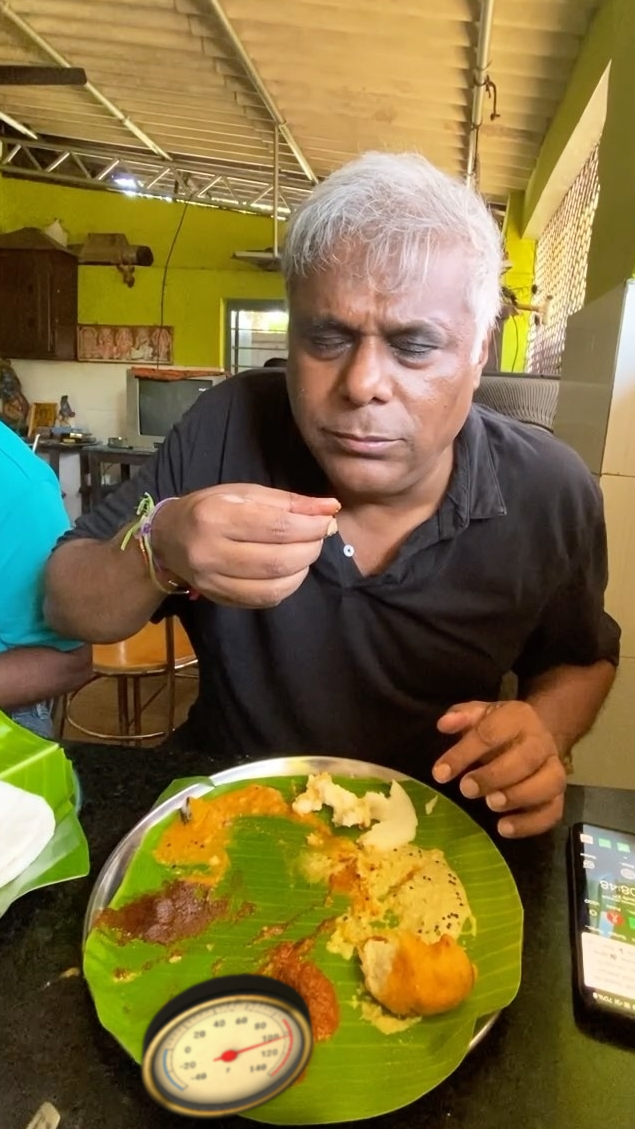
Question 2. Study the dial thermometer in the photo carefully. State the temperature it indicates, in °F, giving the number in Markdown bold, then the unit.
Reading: **100** °F
